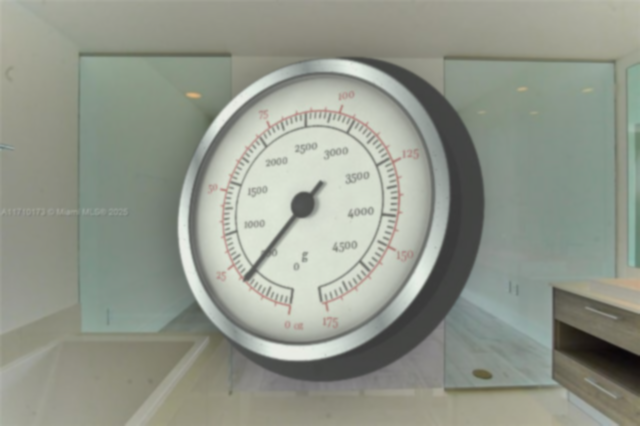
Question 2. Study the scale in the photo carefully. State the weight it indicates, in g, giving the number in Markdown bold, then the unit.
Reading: **500** g
